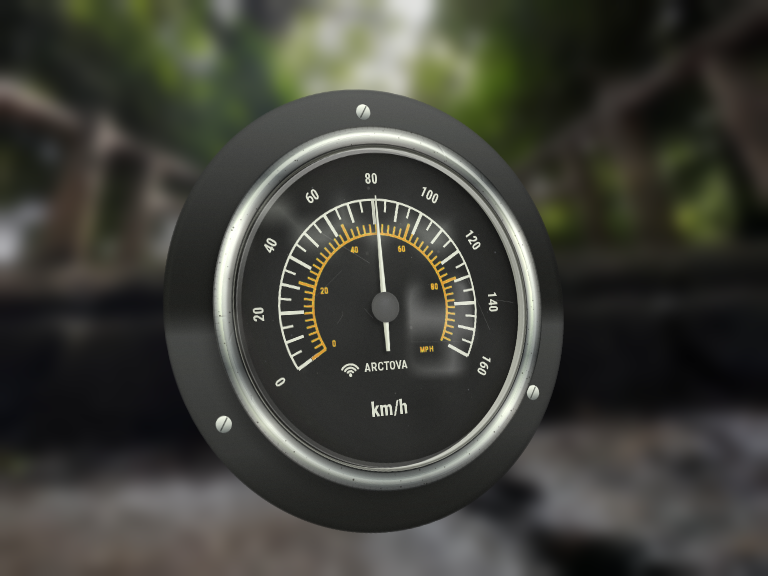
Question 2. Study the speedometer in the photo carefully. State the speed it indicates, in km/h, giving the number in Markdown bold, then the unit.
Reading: **80** km/h
